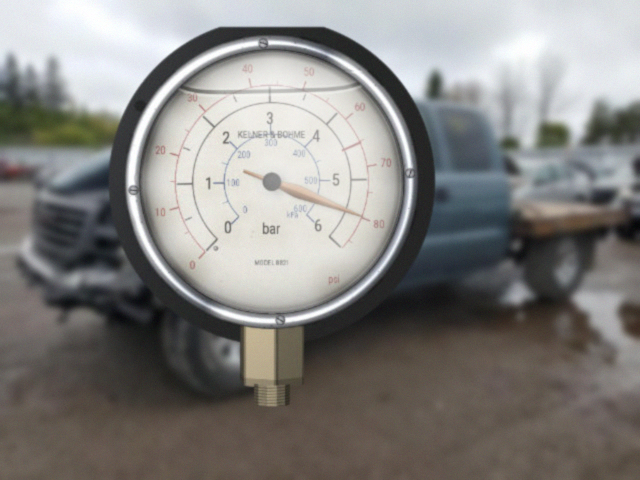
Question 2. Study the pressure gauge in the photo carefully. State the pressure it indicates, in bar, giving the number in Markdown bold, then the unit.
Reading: **5.5** bar
